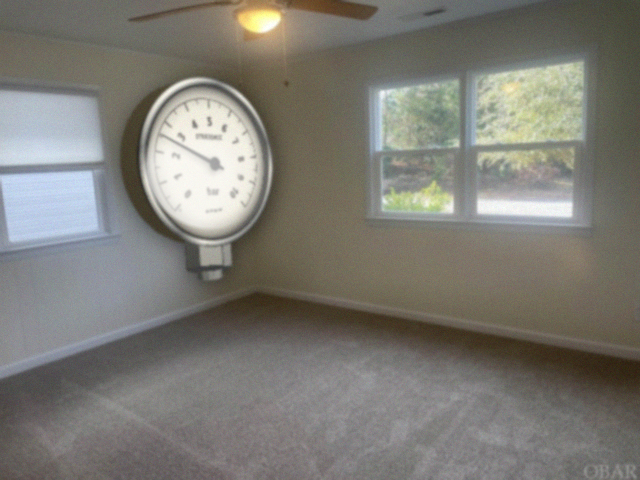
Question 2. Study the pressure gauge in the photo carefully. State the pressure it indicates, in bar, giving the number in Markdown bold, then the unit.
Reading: **2.5** bar
